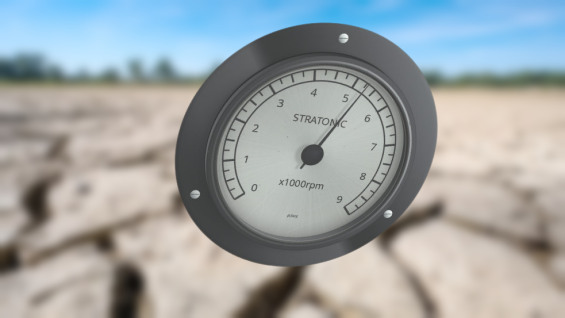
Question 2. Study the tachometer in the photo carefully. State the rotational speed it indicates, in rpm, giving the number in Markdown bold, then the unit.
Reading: **5250** rpm
